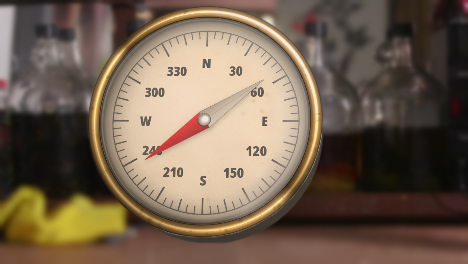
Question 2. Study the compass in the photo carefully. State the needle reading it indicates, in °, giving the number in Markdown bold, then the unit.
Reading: **235** °
